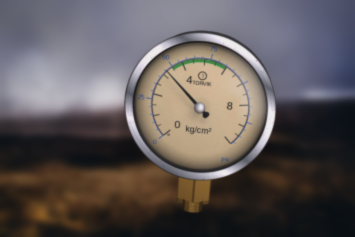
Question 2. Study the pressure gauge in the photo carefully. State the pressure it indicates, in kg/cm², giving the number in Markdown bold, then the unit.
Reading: **3.25** kg/cm²
